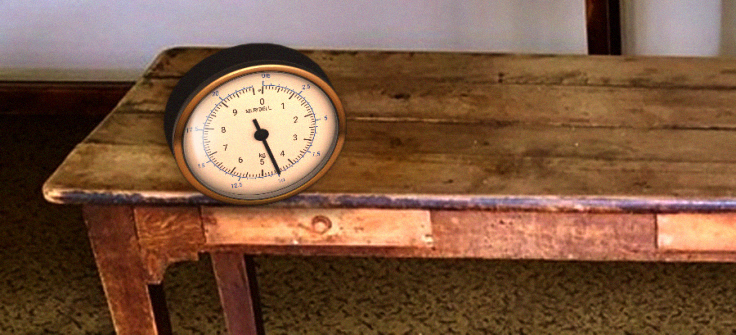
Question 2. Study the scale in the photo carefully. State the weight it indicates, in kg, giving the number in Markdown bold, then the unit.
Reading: **4.5** kg
